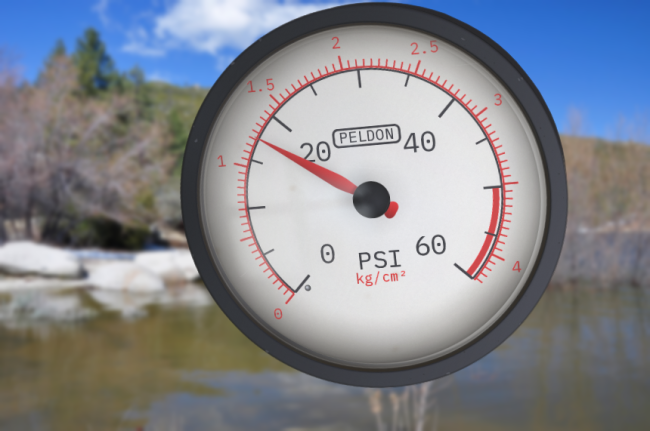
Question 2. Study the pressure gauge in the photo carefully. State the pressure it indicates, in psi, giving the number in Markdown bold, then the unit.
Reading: **17.5** psi
